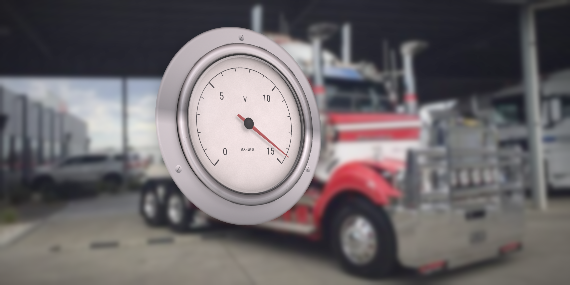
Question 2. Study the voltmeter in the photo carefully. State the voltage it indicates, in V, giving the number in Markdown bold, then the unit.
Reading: **14.5** V
